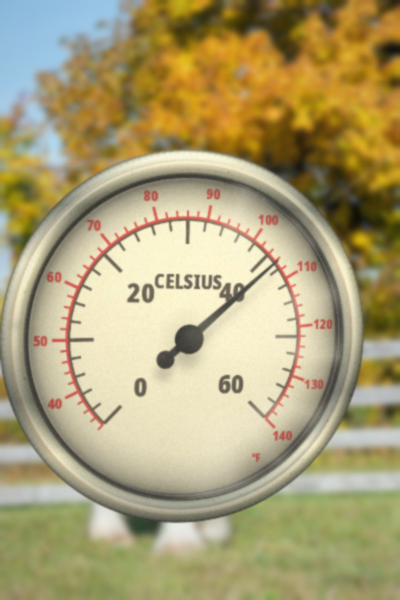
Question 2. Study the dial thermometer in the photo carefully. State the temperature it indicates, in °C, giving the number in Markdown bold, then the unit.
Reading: **41** °C
